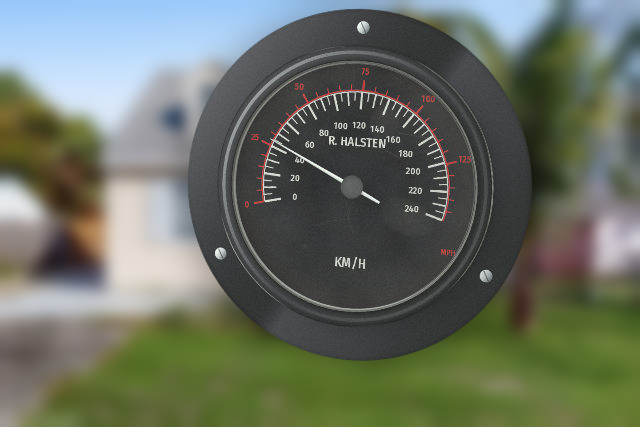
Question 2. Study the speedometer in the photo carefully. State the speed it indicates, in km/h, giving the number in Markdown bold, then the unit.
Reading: **45** km/h
